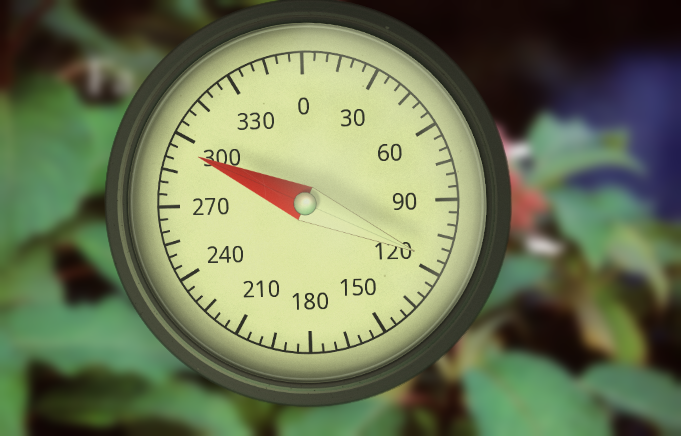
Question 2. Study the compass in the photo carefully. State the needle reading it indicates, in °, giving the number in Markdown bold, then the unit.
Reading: **295** °
